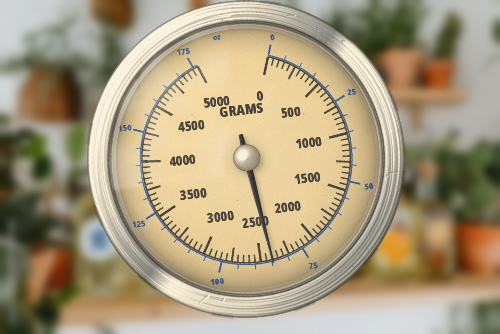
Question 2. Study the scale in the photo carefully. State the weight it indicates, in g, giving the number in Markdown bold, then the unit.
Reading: **2400** g
